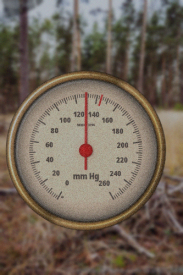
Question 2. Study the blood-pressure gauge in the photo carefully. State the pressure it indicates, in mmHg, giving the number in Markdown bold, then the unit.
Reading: **130** mmHg
